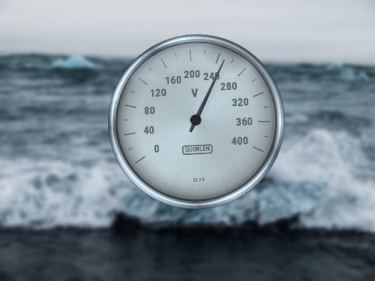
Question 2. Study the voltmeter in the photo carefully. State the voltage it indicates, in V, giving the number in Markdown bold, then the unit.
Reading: **250** V
